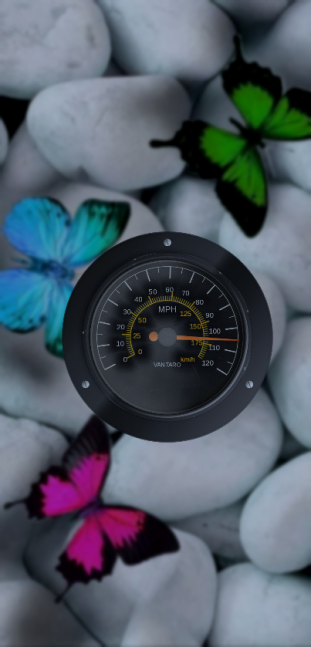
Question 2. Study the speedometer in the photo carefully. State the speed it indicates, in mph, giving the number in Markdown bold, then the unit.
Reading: **105** mph
